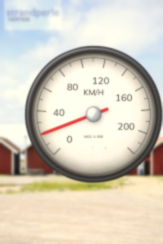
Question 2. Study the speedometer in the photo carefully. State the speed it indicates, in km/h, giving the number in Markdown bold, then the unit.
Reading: **20** km/h
